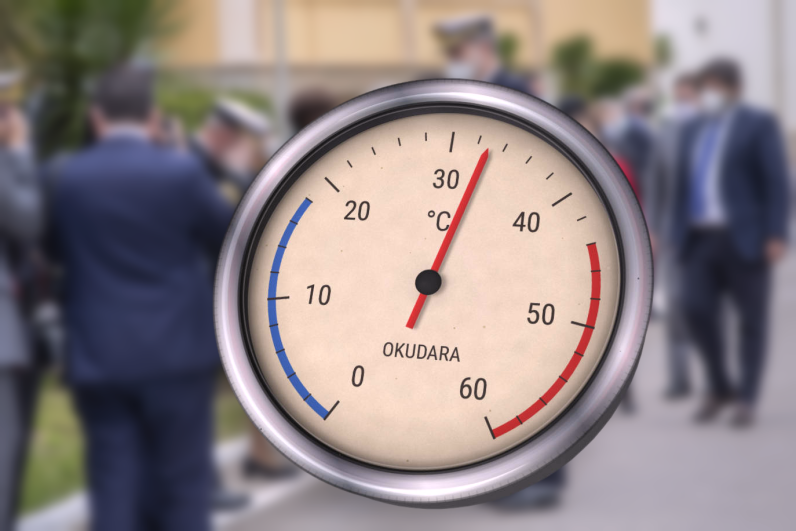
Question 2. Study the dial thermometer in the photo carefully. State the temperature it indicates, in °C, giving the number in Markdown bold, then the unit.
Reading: **33** °C
